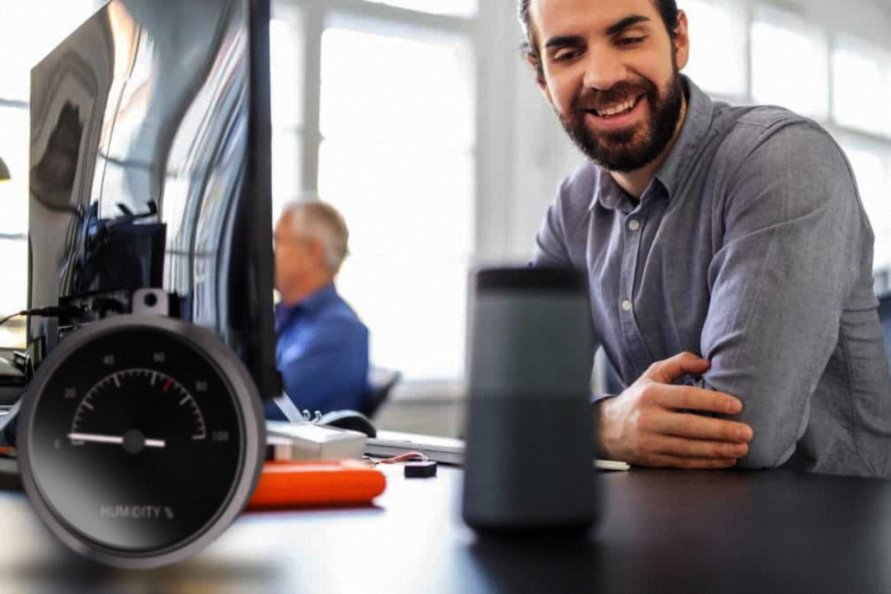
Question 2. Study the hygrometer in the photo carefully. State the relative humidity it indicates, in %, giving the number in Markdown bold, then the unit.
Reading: **4** %
